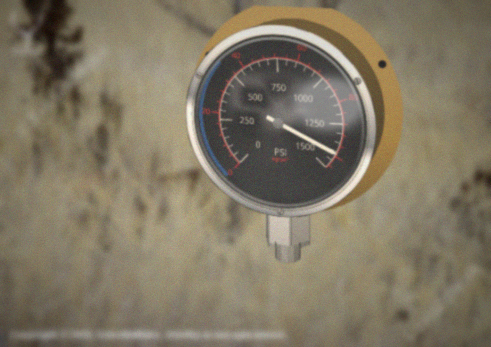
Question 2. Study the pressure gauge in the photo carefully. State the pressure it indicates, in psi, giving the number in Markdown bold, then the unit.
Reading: **1400** psi
